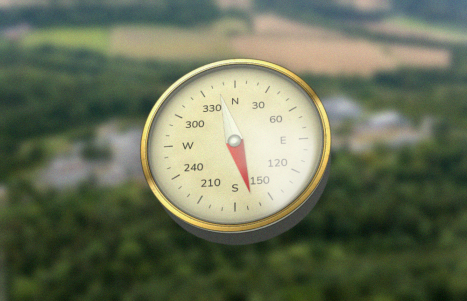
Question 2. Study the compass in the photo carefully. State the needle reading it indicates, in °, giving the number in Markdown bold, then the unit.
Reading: **165** °
